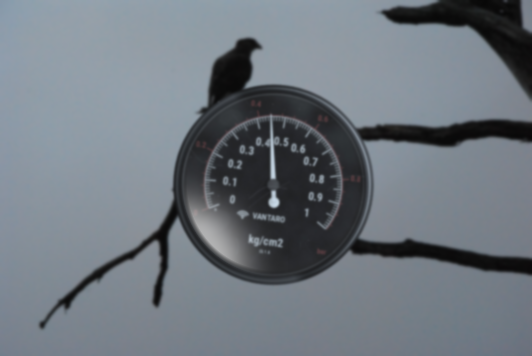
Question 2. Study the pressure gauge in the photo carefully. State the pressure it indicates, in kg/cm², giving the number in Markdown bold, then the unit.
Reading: **0.45** kg/cm²
